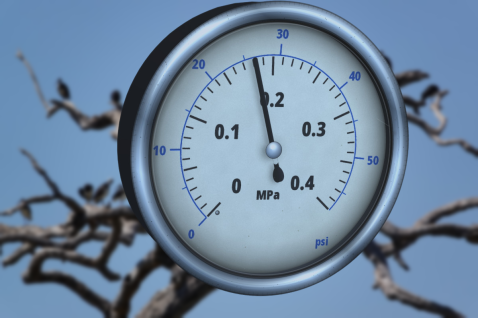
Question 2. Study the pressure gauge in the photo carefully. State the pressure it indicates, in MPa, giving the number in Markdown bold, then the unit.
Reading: **0.18** MPa
